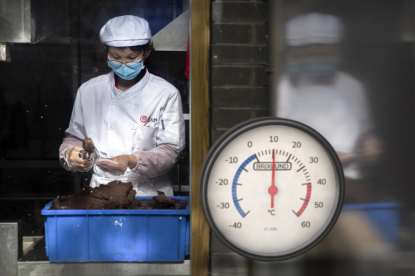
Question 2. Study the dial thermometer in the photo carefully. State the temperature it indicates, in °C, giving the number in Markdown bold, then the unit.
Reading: **10** °C
